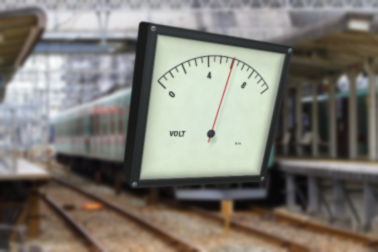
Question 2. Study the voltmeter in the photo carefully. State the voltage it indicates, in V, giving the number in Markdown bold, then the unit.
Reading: **6** V
